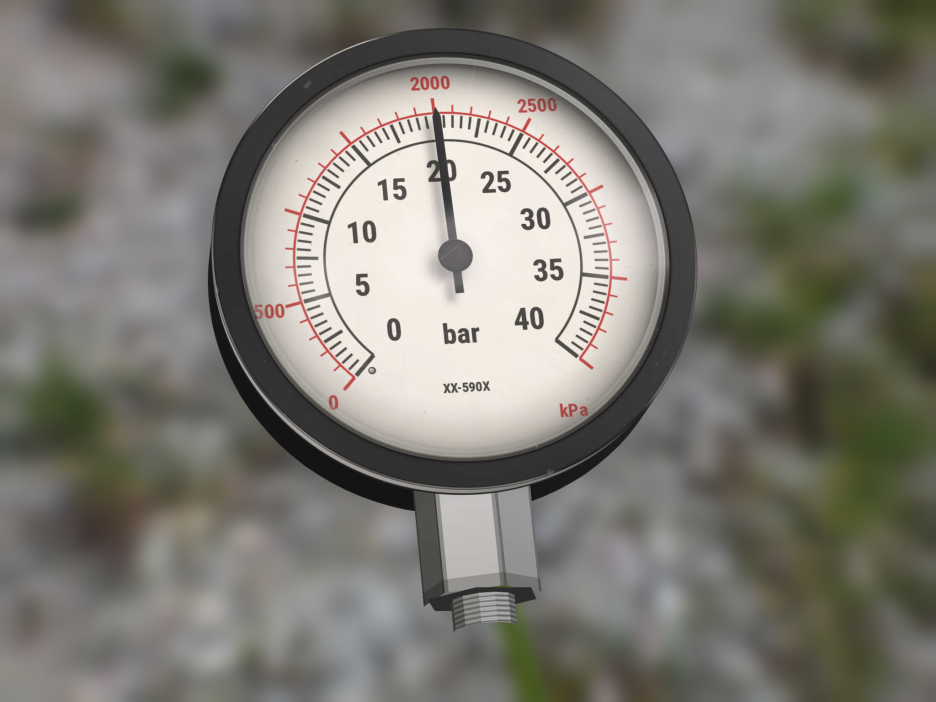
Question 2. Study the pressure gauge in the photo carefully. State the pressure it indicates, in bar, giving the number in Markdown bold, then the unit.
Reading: **20** bar
